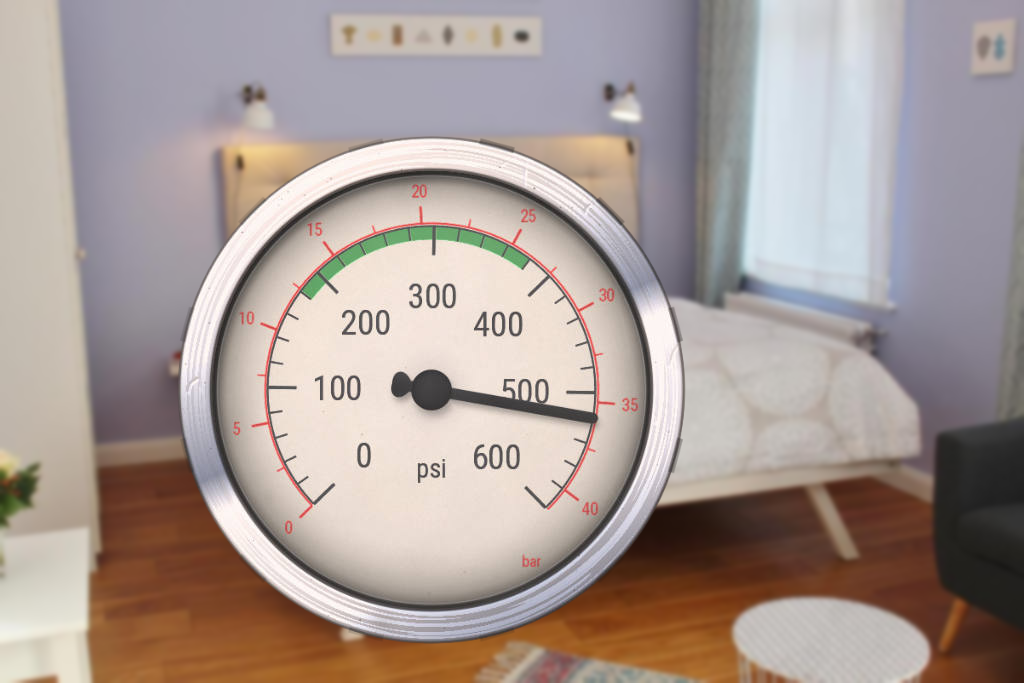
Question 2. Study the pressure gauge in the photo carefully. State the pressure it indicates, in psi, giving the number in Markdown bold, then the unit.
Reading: **520** psi
